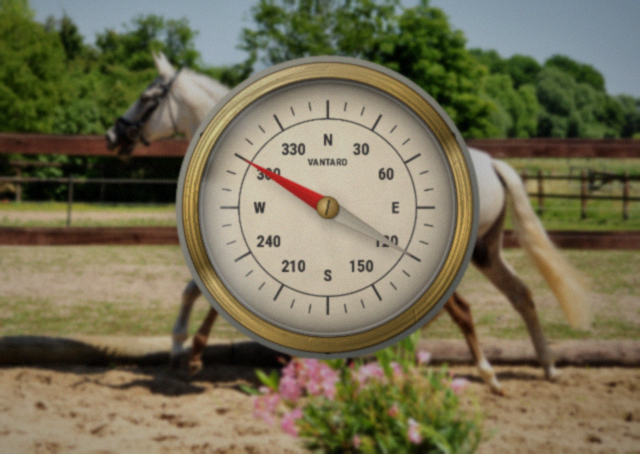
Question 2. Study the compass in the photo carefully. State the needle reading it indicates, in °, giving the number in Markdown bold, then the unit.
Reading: **300** °
